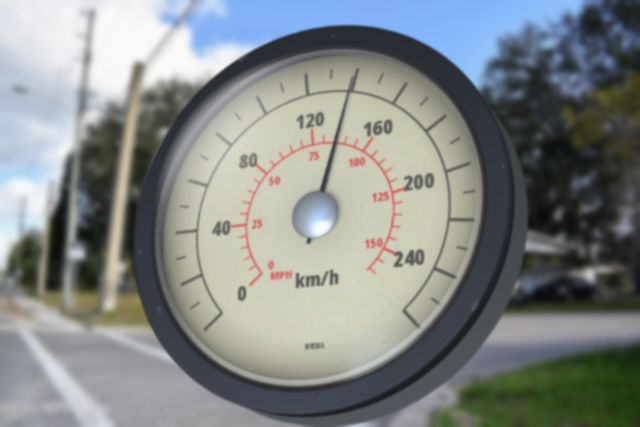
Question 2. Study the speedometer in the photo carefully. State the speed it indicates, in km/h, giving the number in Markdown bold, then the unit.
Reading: **140** km/h
